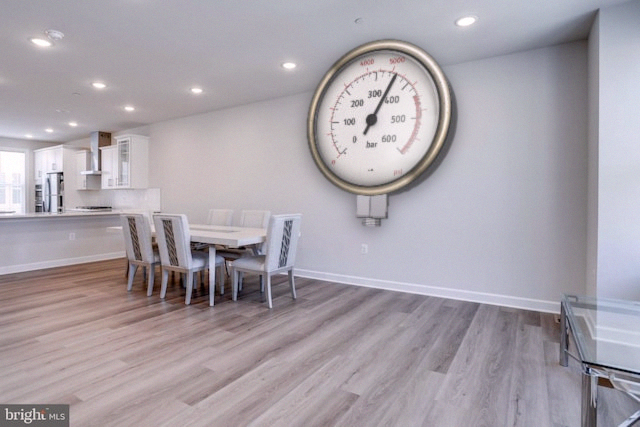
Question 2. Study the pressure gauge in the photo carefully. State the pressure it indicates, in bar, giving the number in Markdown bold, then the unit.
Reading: **360** bar
